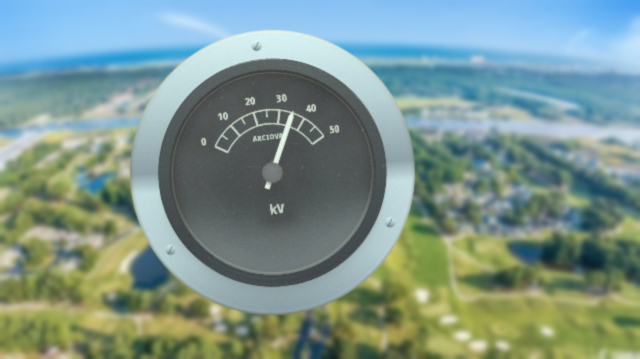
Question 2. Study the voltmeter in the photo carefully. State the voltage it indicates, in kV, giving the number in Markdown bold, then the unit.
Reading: **35** kV
